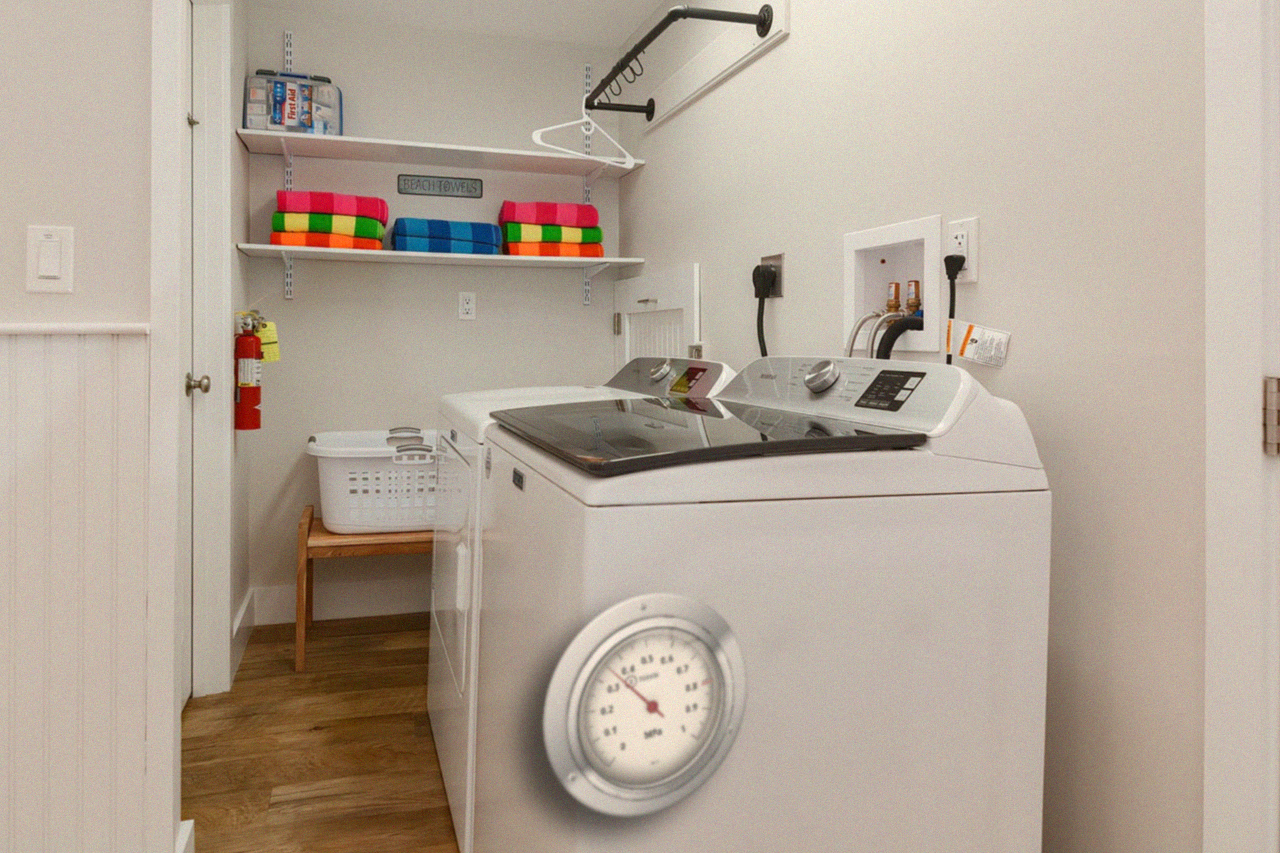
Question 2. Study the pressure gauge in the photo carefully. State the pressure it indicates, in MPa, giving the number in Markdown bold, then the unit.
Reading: **0.35** MPa
